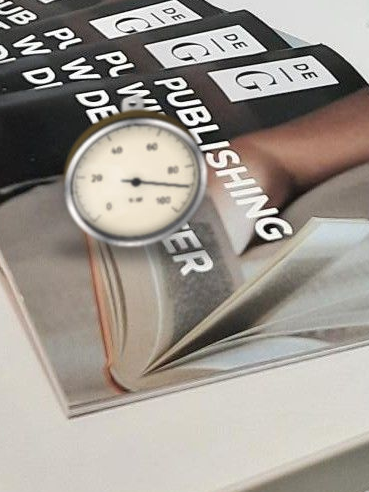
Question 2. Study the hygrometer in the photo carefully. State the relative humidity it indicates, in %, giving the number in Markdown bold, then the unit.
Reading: **88** %
